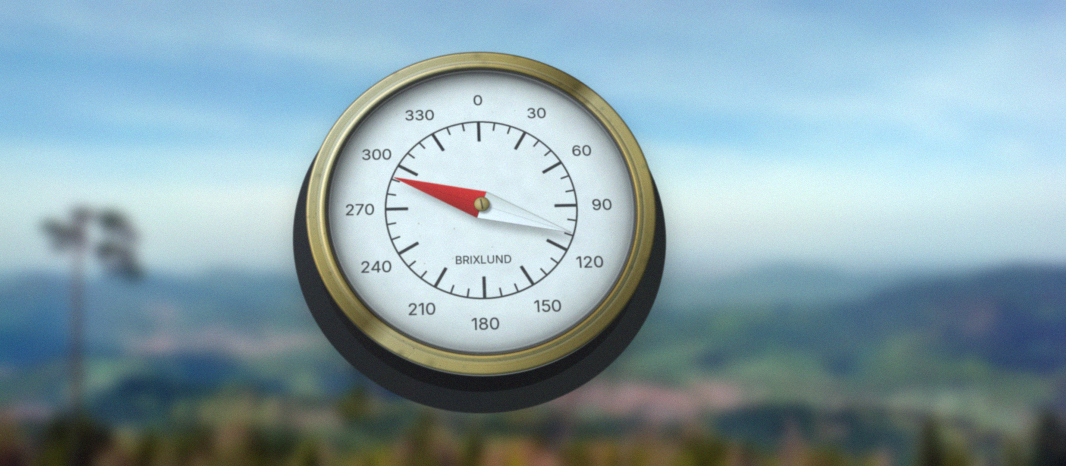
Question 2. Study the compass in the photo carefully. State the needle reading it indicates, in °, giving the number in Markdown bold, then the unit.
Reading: **290** °
